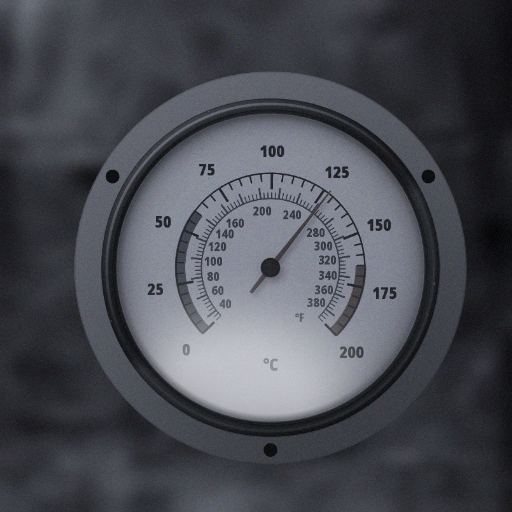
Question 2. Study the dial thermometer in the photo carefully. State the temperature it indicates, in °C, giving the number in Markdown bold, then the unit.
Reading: **127.5** °C
